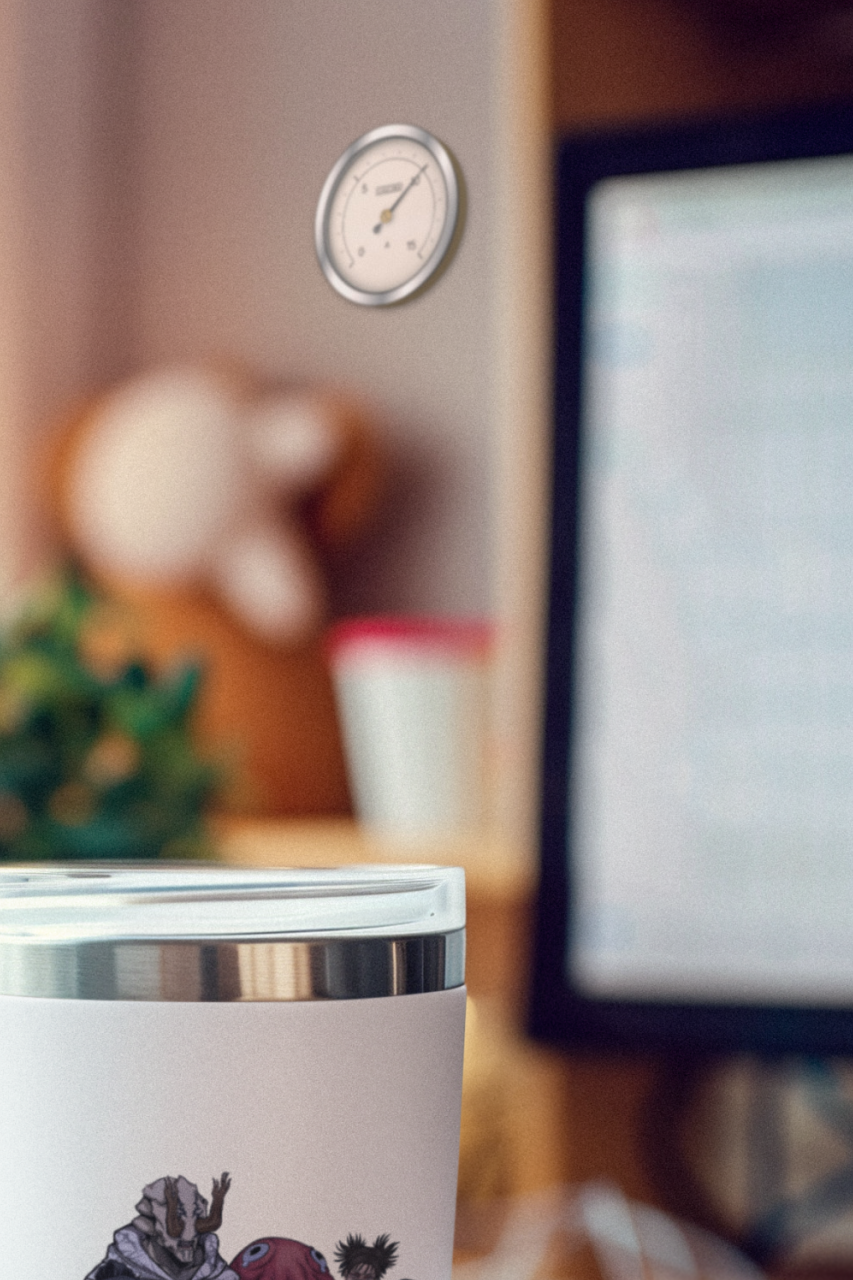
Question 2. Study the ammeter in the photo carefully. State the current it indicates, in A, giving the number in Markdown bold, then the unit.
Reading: **10** A
